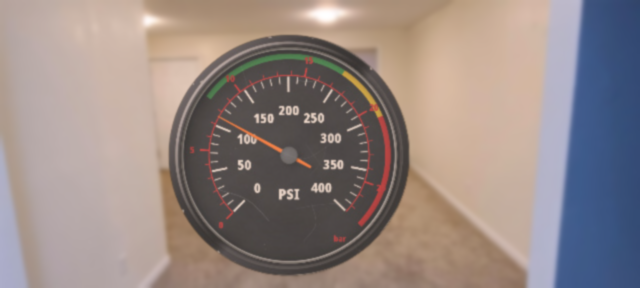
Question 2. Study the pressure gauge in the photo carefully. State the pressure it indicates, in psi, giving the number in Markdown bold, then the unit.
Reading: **110** psi
